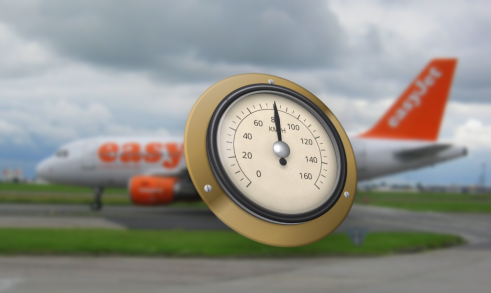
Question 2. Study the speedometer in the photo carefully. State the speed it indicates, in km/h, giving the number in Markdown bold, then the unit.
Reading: **80** km/h
